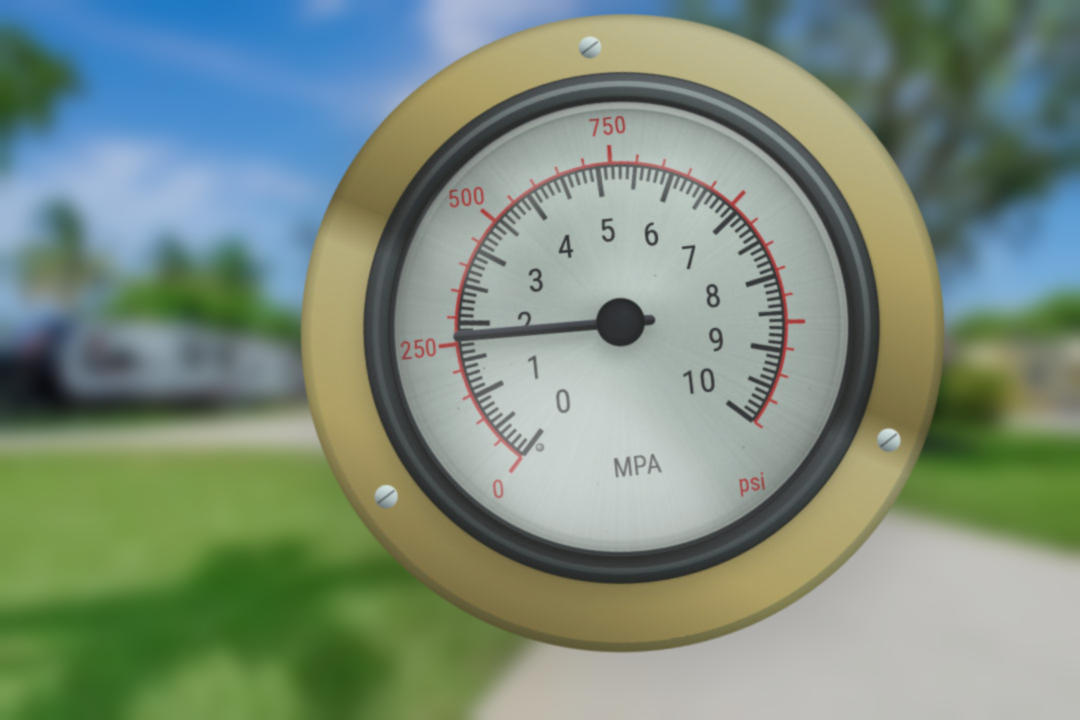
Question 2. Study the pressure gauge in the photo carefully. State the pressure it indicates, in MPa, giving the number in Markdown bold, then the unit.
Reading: **1.8** MPa
